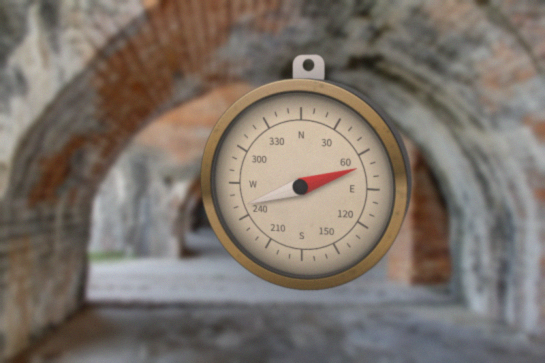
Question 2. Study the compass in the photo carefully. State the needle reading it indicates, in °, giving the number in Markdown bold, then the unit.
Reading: **70** °
